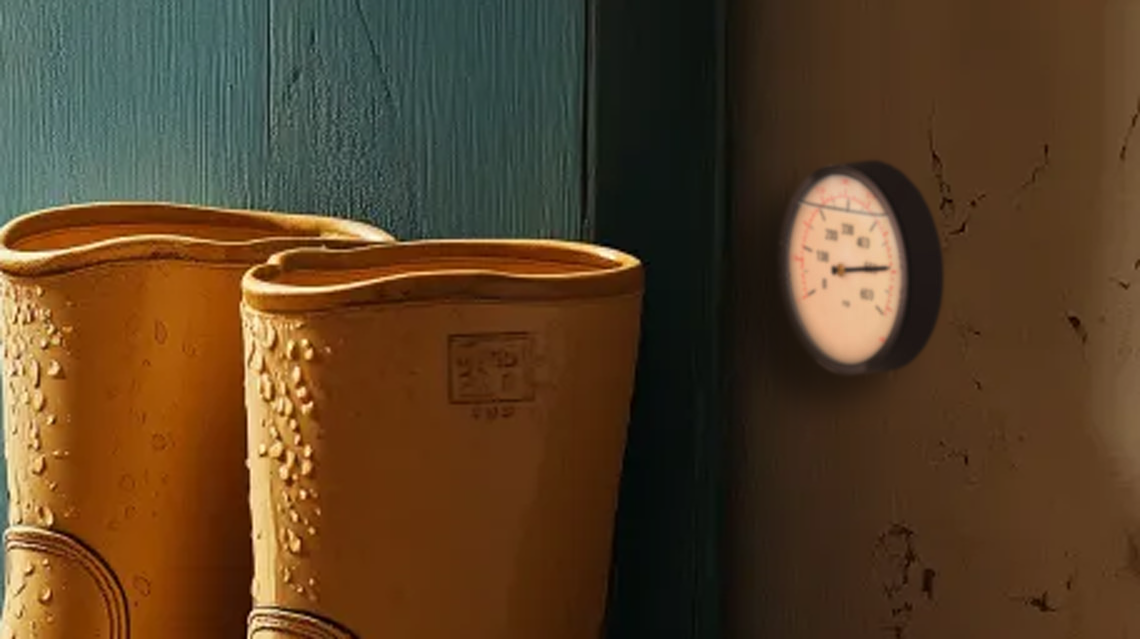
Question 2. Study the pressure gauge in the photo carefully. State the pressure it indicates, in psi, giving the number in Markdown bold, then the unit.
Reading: **500** psi
